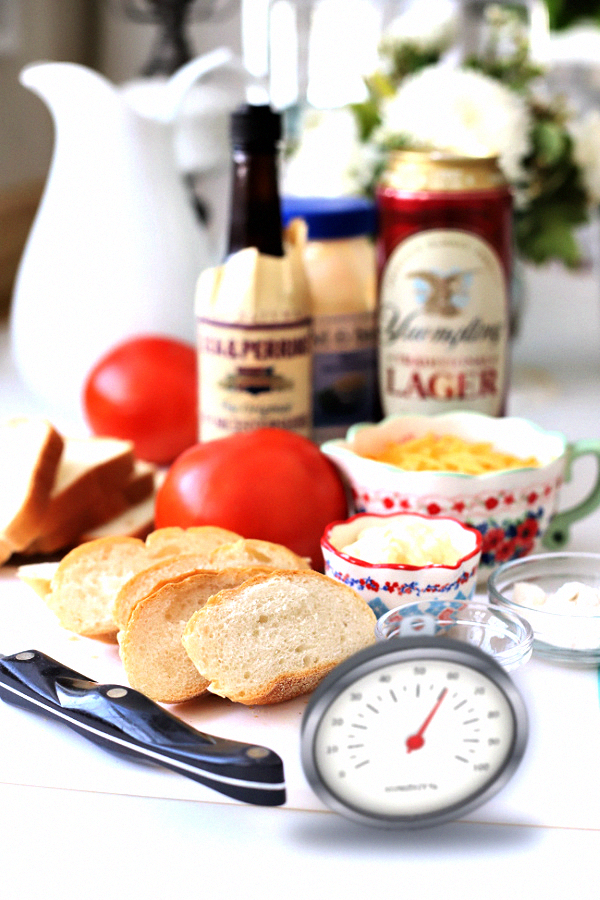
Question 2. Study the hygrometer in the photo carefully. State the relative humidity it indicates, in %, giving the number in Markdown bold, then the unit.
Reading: **60** %
